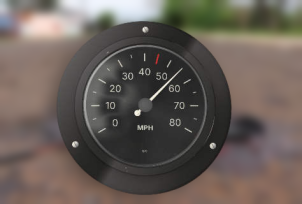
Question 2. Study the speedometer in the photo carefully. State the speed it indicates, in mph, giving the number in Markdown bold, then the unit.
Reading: **55** mph
